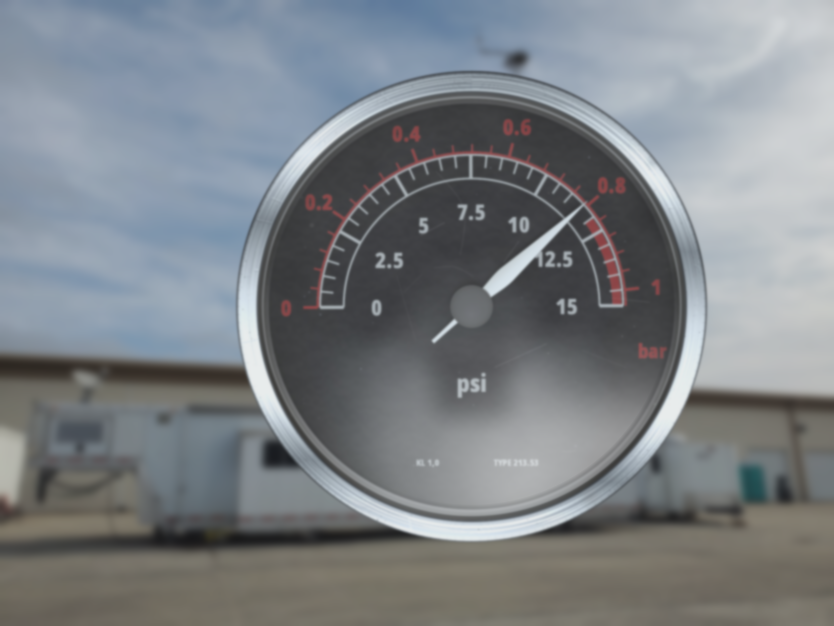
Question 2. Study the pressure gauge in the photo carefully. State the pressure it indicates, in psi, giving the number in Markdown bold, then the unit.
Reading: **11.5** psi
